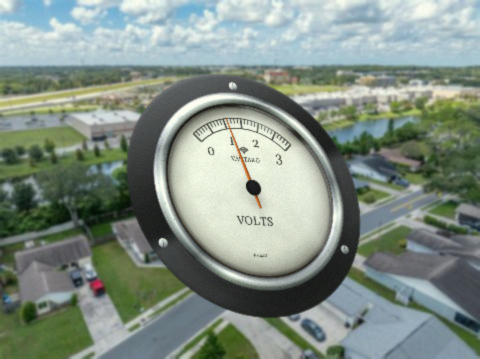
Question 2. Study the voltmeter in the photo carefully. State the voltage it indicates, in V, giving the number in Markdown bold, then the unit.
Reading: **1** V
